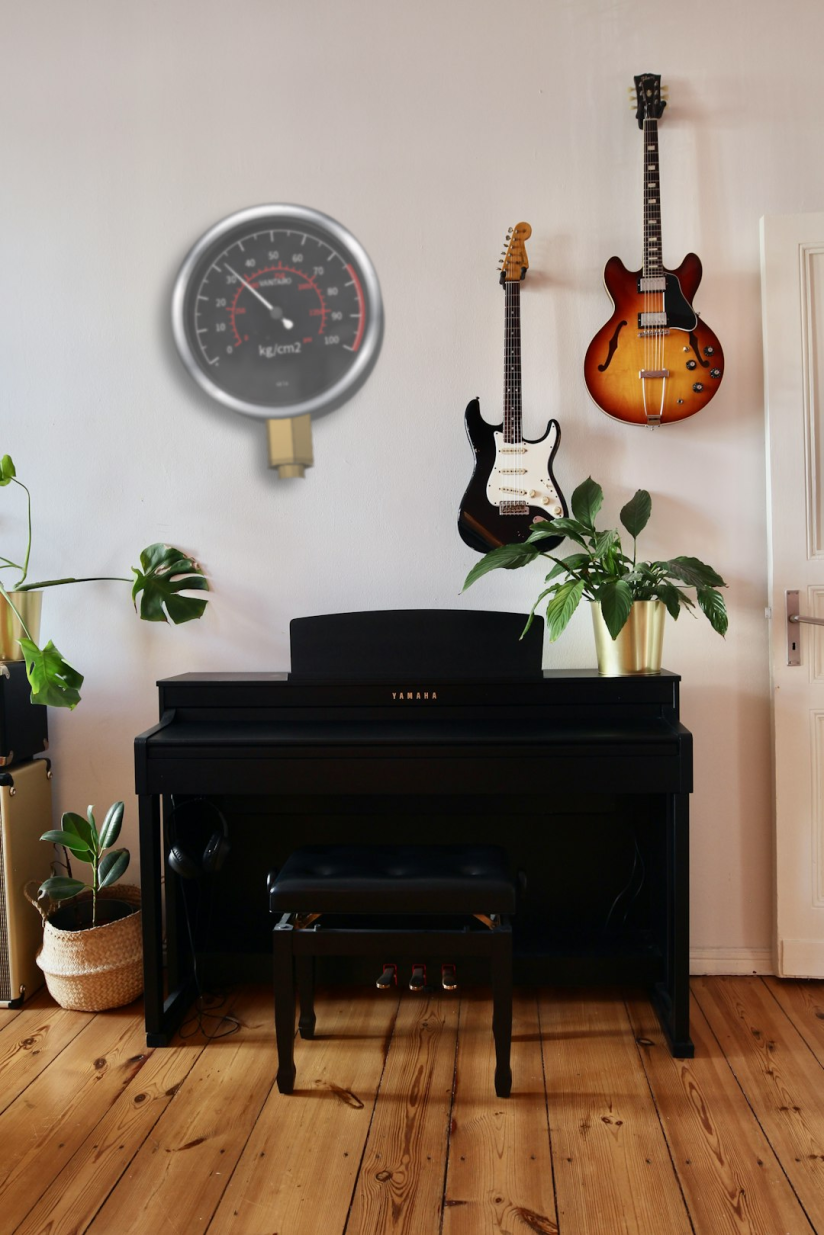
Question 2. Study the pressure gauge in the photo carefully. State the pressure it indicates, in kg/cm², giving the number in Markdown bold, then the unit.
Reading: **32.5** kg/cm²
